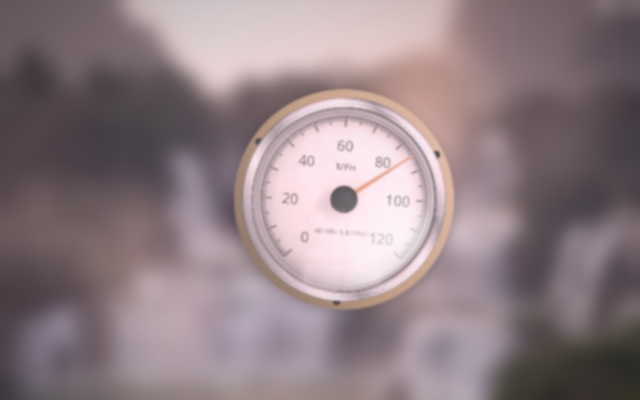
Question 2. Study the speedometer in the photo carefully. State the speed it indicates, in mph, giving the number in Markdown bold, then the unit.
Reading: **85** mph
